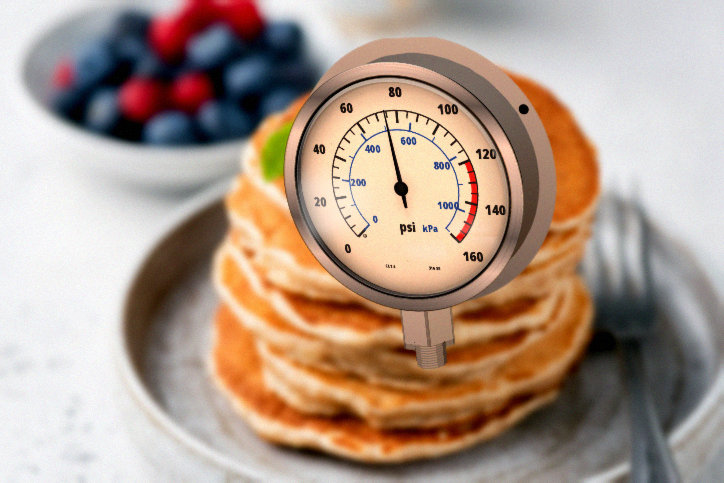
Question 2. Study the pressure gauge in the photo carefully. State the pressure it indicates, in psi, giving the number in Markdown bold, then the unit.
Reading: **75** psi
